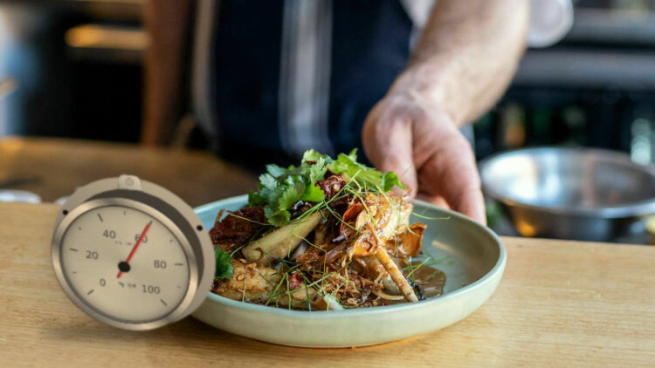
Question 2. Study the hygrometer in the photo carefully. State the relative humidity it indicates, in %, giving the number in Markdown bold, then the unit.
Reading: **60** %
